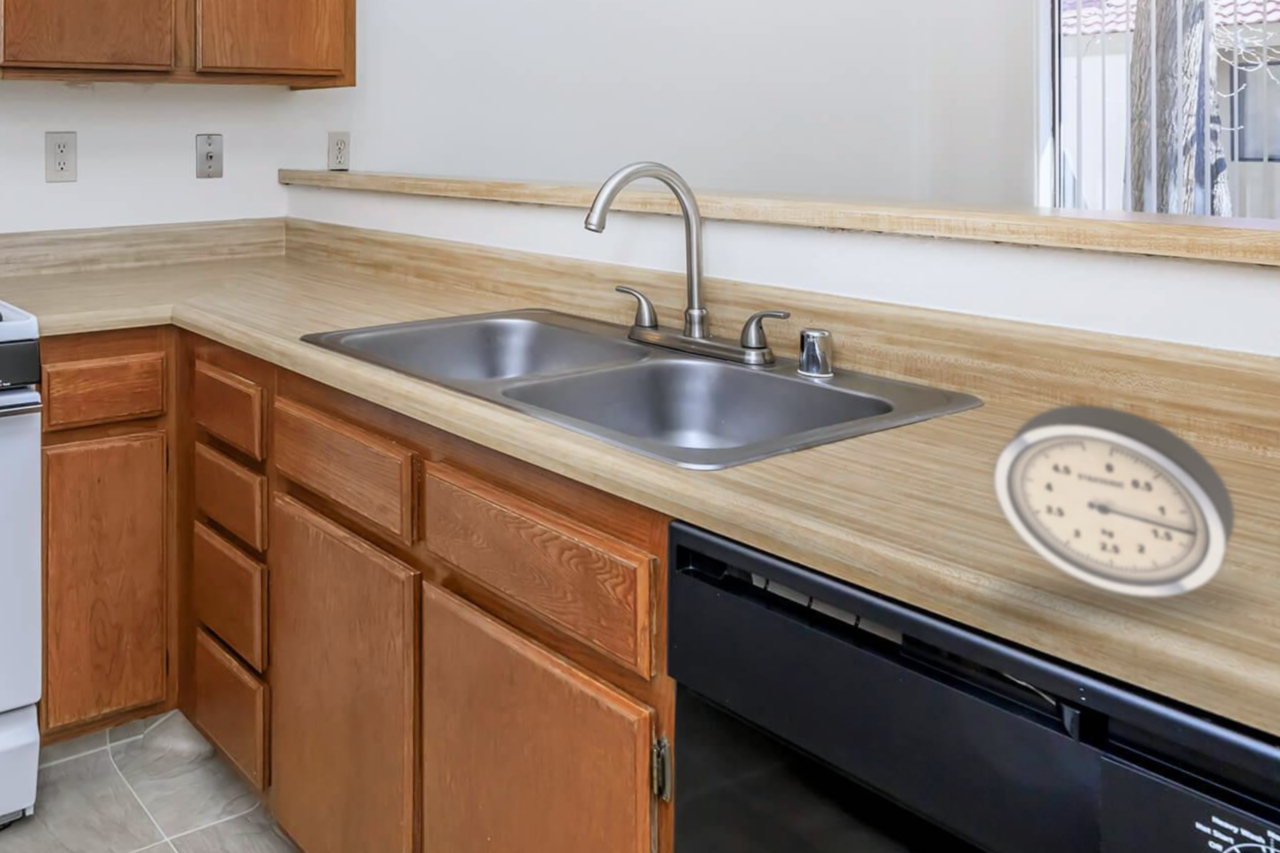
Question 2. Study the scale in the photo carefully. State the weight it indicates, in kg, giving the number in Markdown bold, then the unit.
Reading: **1.25** kg
